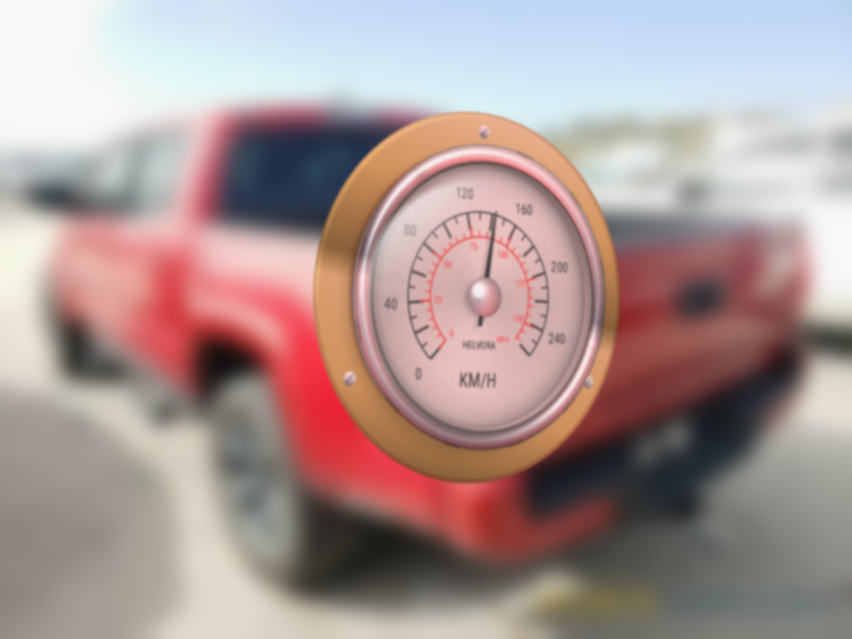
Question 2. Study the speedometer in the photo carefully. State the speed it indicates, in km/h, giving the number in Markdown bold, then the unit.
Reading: **140** km/h
